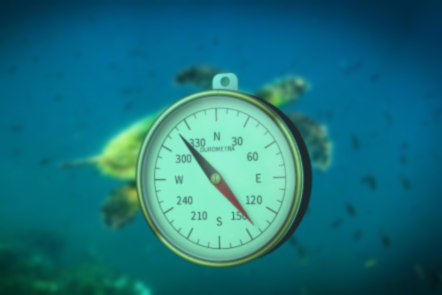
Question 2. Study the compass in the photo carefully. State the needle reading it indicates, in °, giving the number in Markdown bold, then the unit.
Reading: **140** °
